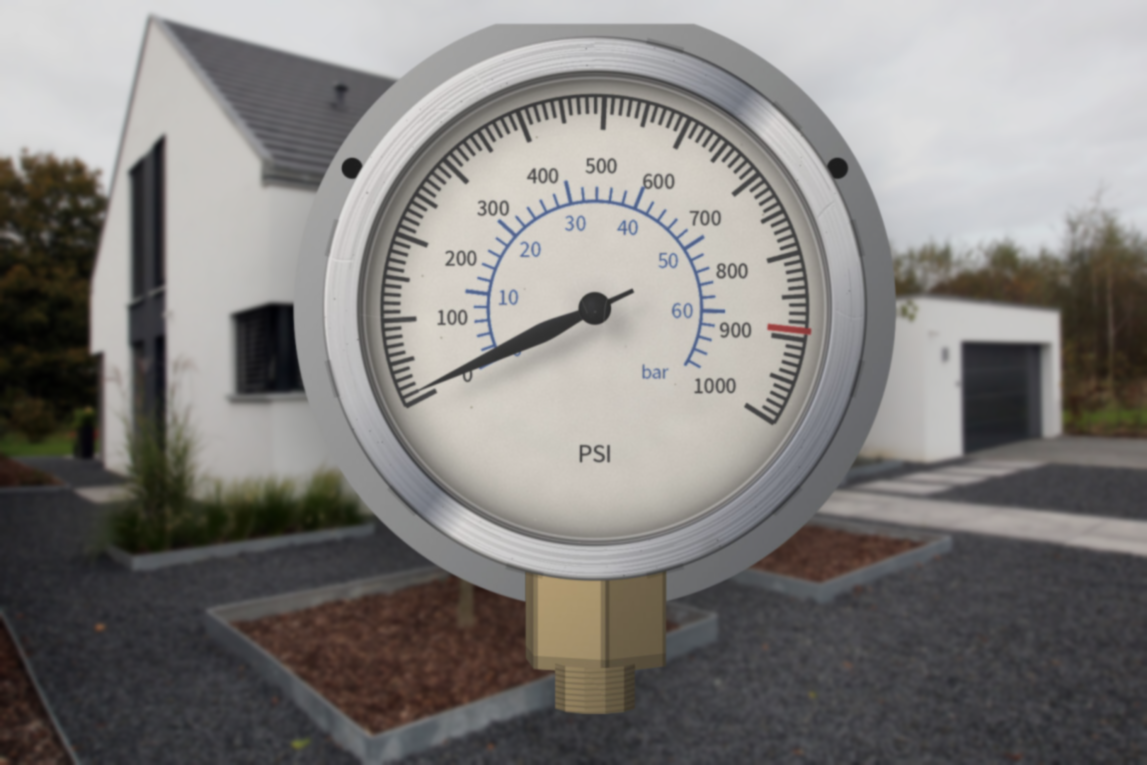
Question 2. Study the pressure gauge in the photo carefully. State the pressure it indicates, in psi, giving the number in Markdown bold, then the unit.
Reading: **10** psi
